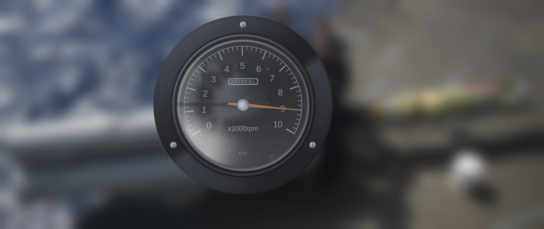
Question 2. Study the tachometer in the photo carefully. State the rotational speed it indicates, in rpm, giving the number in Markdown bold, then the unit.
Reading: **9000** rpm
